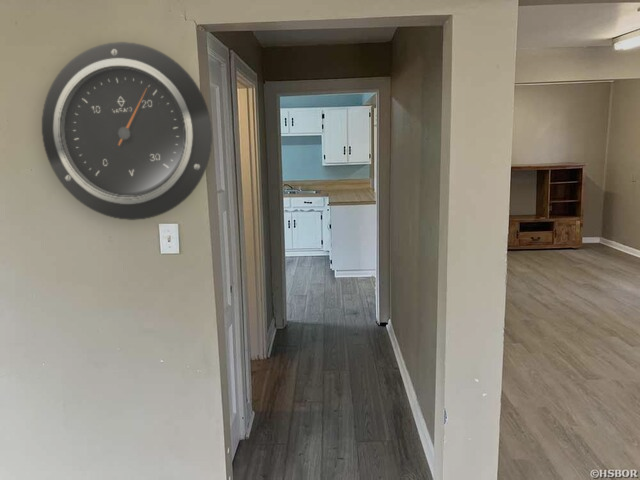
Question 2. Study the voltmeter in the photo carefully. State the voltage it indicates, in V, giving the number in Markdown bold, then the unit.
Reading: **19** V
